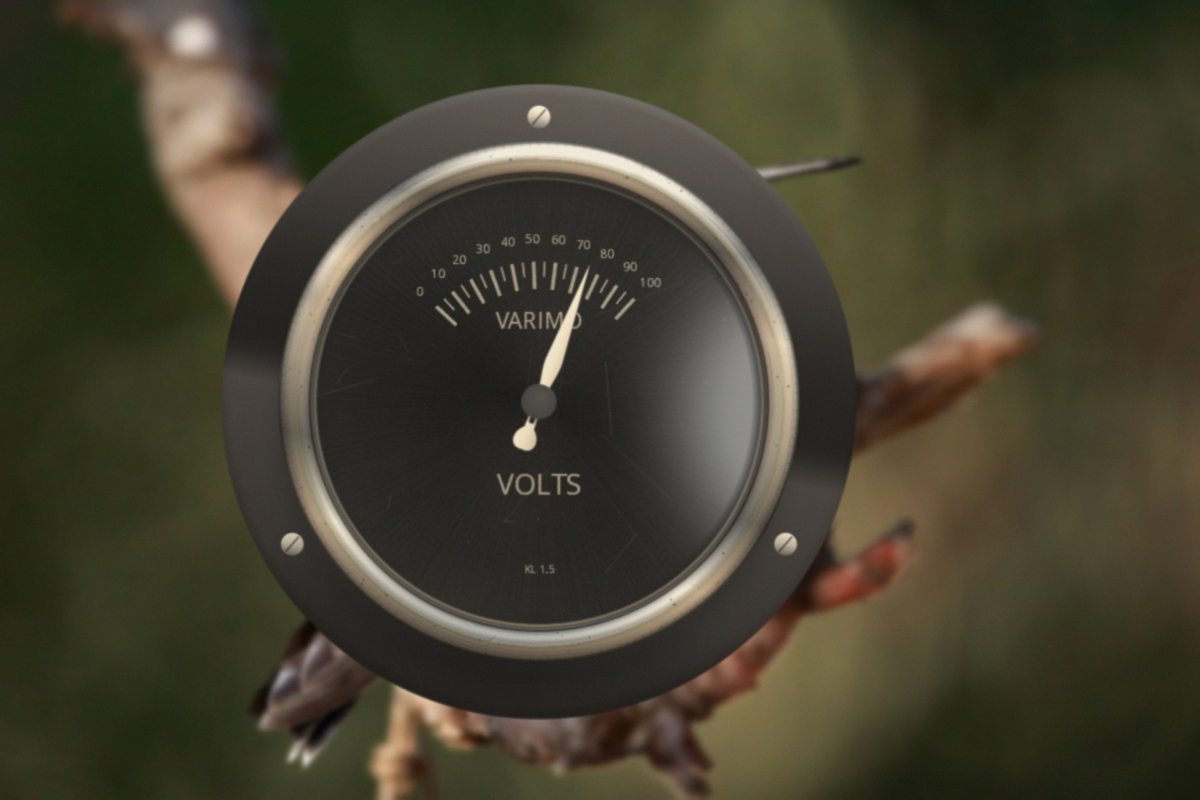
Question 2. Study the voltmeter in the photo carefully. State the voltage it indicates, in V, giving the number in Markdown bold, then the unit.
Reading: **75** V
